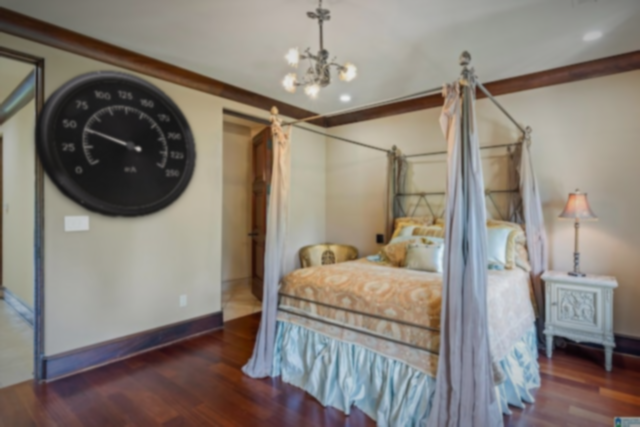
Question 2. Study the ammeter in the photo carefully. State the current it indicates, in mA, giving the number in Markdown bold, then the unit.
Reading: **50** mA
